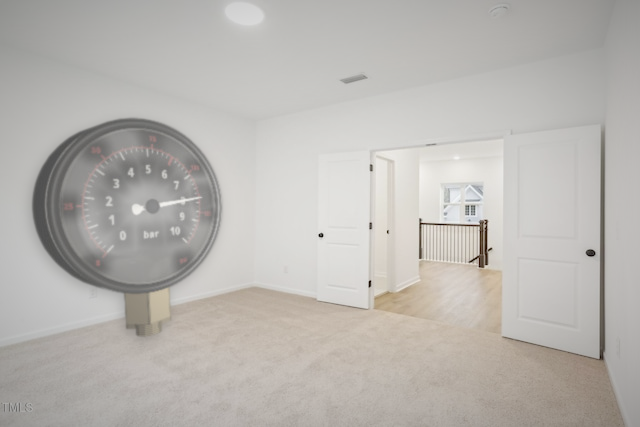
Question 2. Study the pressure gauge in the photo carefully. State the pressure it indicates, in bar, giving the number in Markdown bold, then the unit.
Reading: **8** bar
